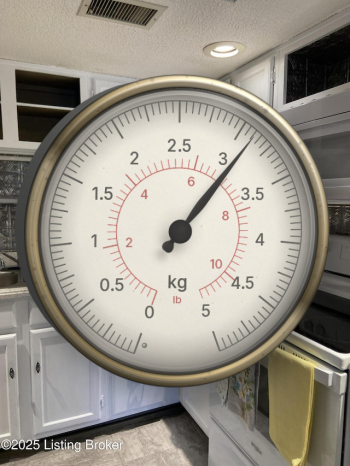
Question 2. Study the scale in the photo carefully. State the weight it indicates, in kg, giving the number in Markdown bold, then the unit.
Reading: **3.1** kg
